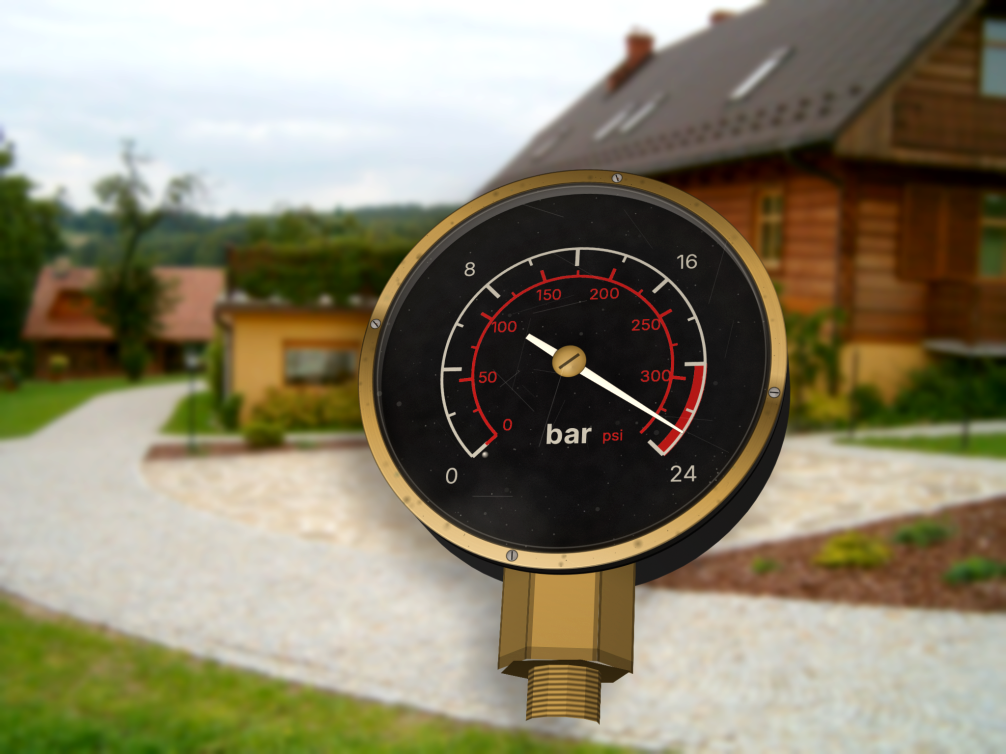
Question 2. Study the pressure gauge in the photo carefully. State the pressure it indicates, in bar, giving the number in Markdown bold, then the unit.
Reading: **23** bar
